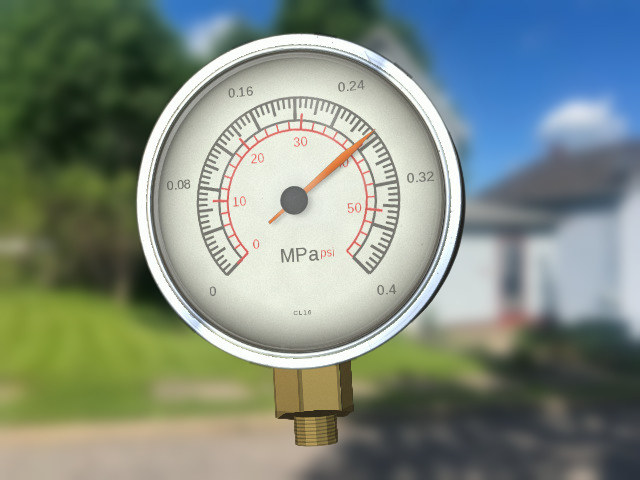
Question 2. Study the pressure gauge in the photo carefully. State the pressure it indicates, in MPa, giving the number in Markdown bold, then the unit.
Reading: **0.275** MPa
